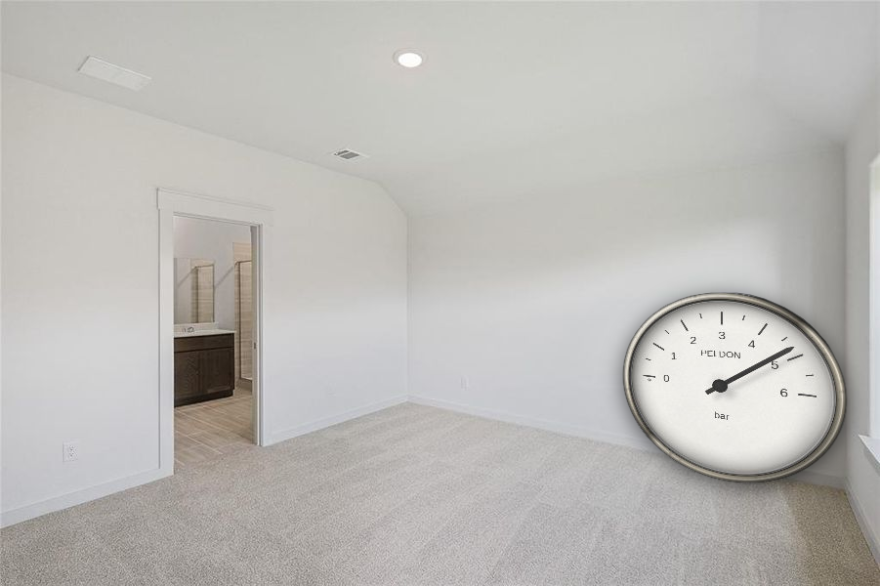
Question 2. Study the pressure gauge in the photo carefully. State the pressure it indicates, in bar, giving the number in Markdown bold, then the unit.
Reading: **4.75** bar
